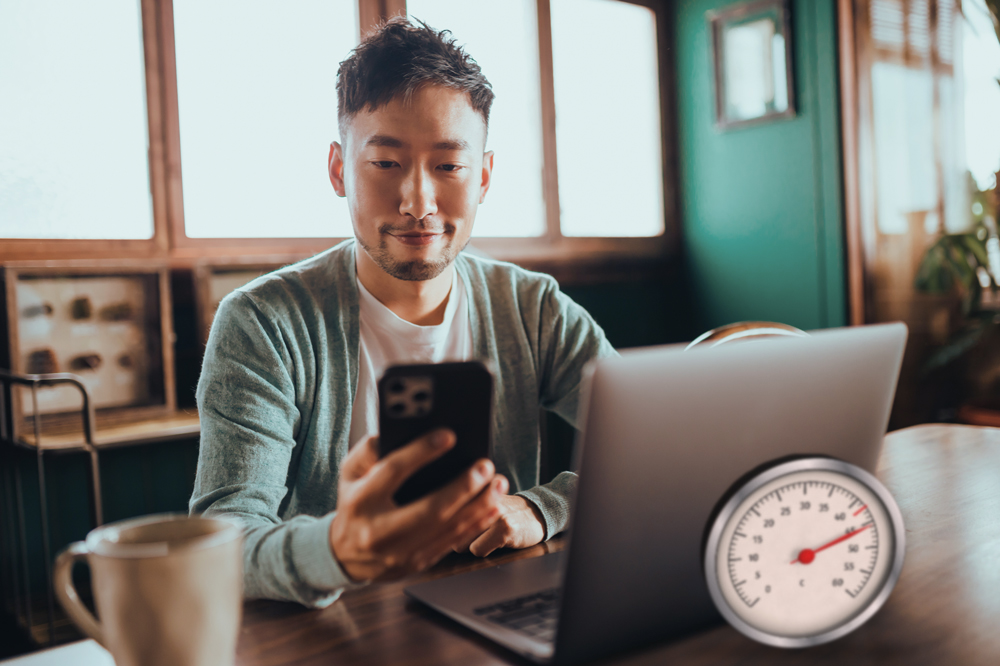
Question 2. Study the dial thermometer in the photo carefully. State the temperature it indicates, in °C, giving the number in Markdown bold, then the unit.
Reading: **45** °C
